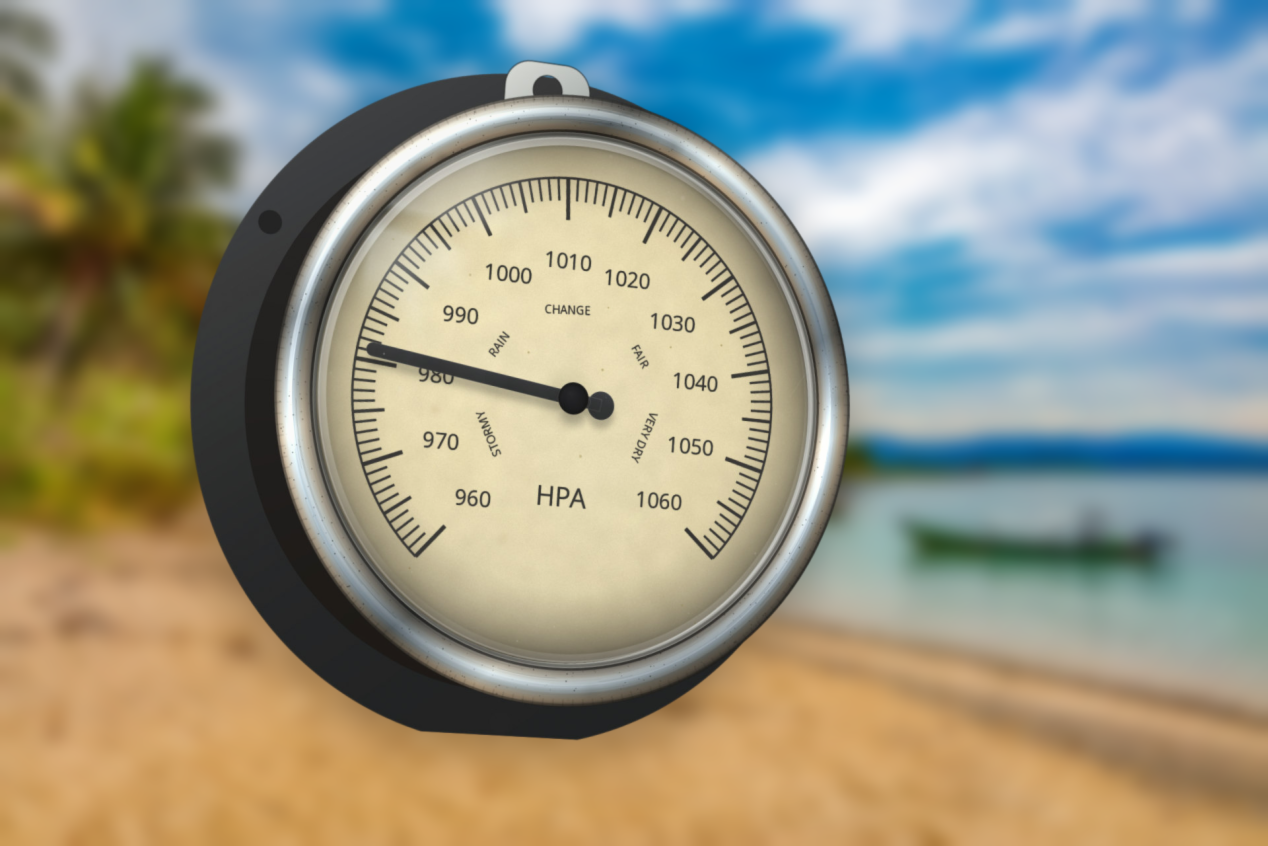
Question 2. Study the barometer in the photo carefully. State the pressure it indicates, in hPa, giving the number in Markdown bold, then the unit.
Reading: **981** hPa
